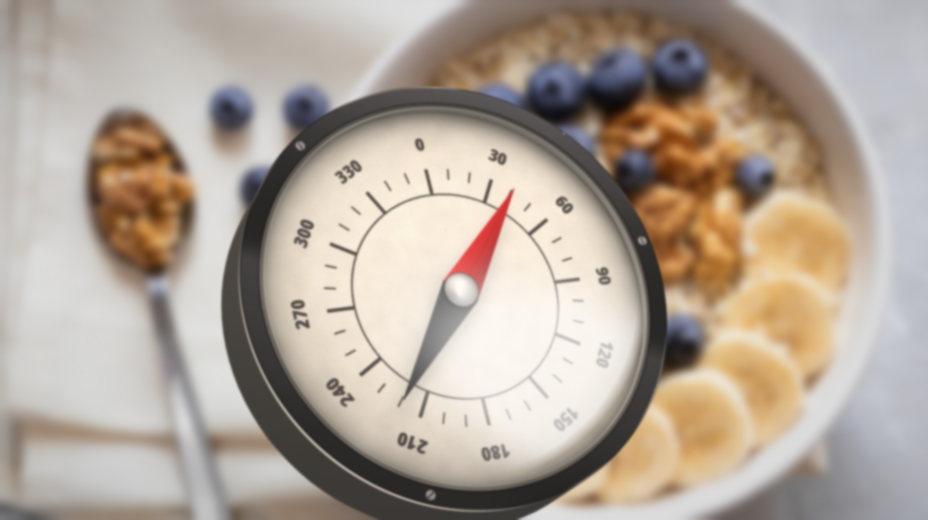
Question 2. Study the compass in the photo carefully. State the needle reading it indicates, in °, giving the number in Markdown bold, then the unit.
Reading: **40** °
